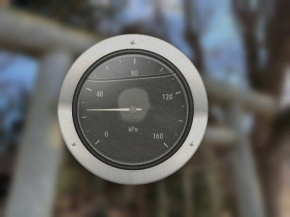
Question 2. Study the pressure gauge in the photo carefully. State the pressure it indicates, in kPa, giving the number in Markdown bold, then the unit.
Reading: **25** kPa
